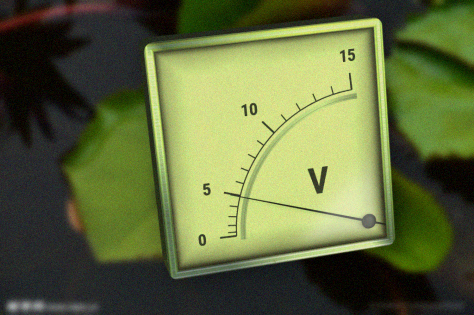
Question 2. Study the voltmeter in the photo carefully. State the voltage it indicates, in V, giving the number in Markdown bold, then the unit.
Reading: **5** V
